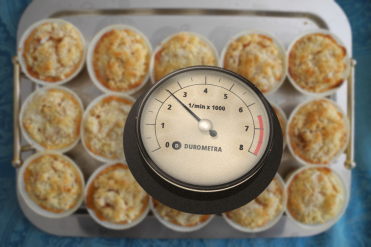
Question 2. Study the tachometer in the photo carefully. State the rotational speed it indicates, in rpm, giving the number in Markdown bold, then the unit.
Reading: **2500** rpm
